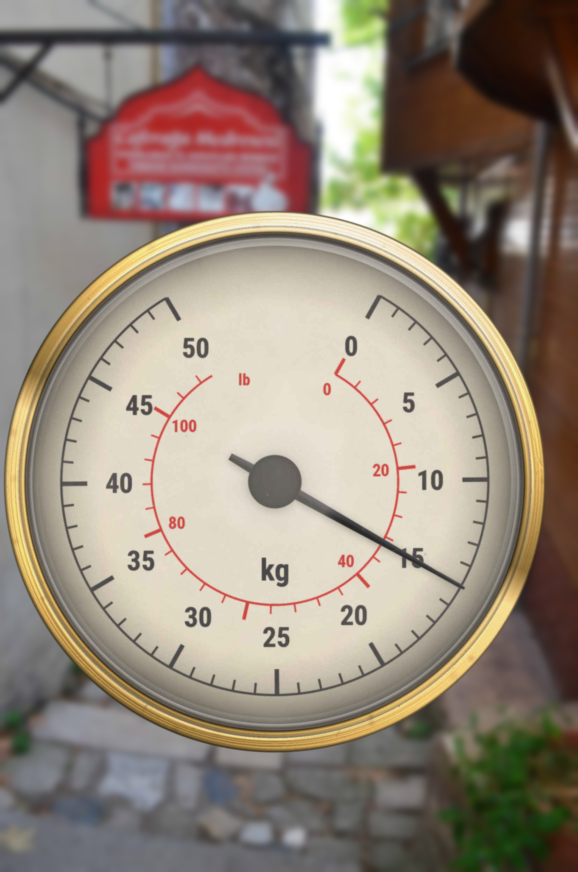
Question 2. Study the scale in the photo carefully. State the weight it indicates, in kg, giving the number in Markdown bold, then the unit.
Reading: **15** kg
